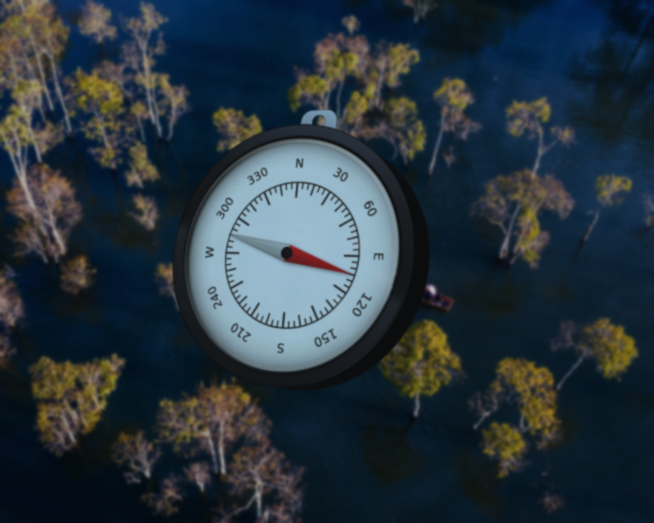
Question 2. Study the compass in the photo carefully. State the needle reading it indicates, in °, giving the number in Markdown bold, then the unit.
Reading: **105** °
